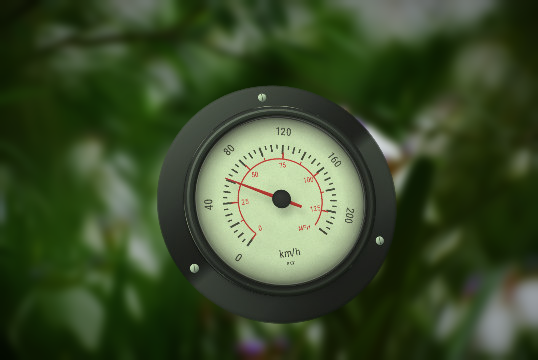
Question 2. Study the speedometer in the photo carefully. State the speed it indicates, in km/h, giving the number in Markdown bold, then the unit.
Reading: **60** km/h
